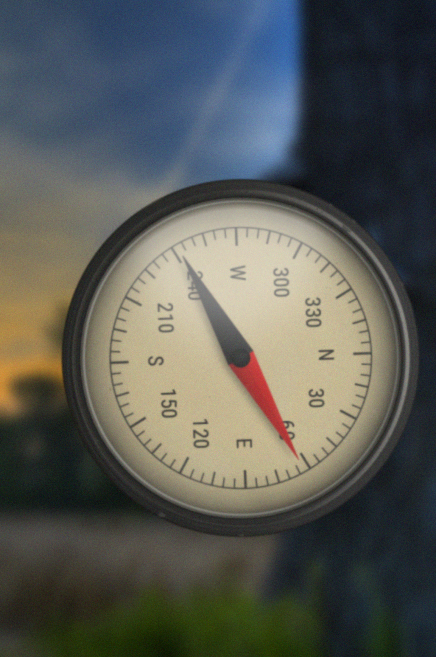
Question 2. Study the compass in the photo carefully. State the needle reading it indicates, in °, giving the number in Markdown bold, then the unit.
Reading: **62.5** °
